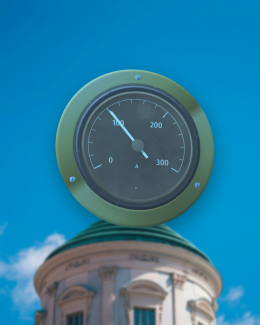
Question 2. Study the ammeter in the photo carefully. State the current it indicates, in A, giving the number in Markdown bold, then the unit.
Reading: **100** A
